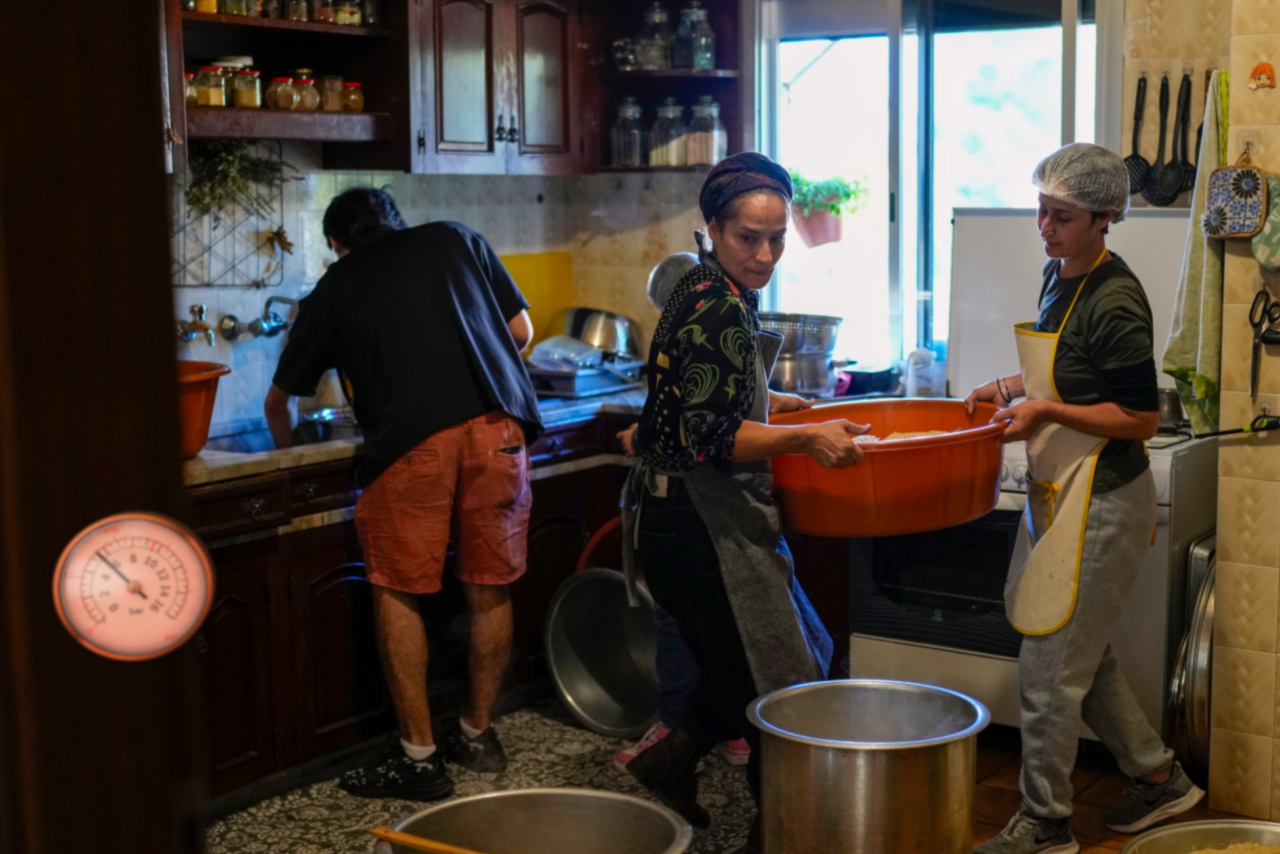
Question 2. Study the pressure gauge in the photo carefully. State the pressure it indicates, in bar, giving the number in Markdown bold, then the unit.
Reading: **5.5** bar
